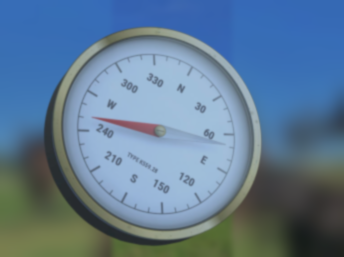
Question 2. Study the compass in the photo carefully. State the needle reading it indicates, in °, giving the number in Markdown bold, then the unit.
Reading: **250** °
